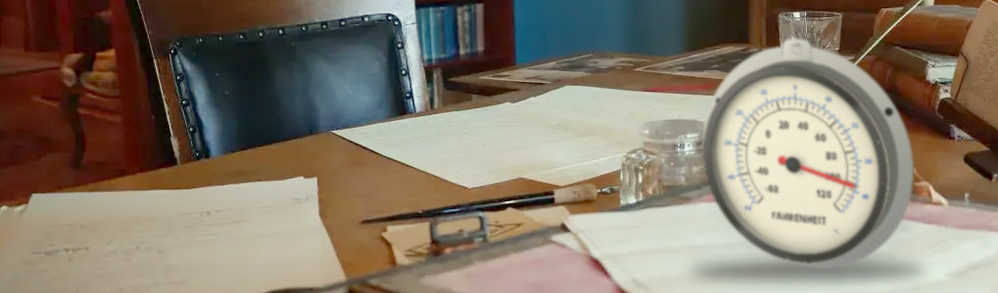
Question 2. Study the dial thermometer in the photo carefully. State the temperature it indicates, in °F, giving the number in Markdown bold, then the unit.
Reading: **100** °F
